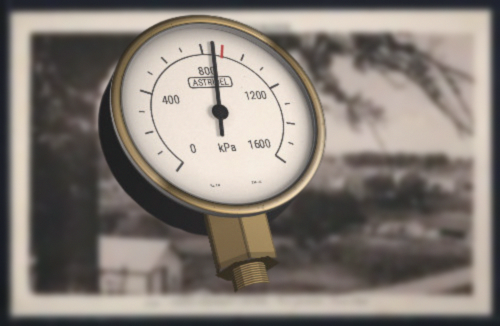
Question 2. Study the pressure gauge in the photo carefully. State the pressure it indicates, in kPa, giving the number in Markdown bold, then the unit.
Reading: **850** kPa
